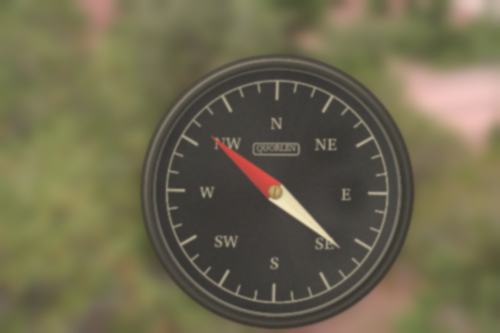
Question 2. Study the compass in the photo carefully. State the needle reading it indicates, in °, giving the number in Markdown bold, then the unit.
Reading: **310** °
